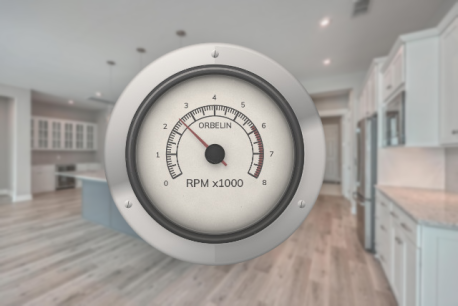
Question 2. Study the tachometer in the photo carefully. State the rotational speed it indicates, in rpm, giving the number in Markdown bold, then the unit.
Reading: **2500** rpm
